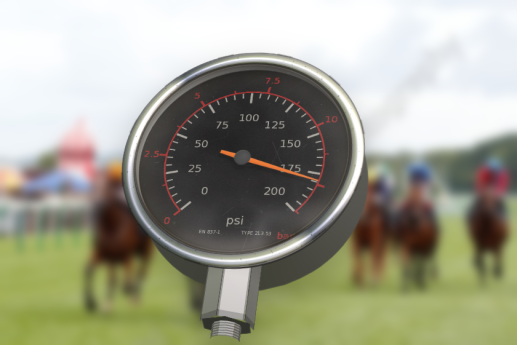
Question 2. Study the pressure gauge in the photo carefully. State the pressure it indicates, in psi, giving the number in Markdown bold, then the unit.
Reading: **180** psi
